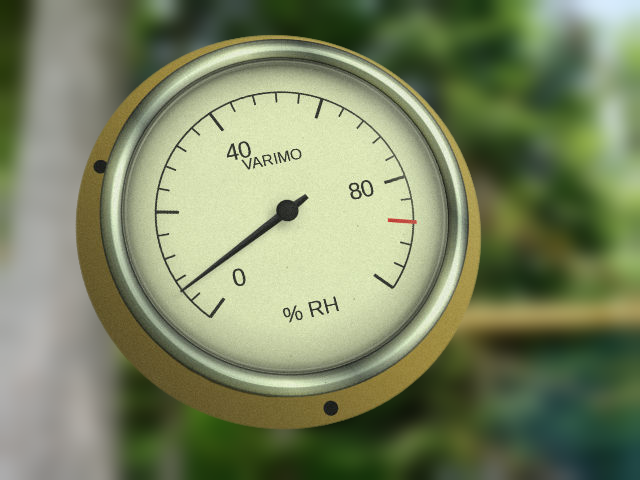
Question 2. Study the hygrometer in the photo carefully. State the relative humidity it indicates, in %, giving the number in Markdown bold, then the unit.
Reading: **6** %
